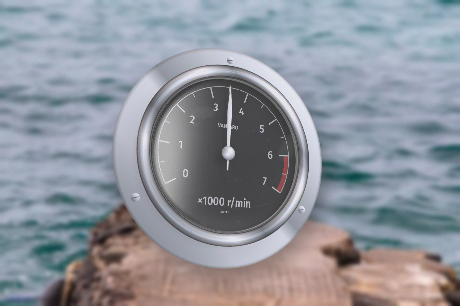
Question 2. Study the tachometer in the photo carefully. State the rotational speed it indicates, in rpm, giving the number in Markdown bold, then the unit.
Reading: **3500** rpm
